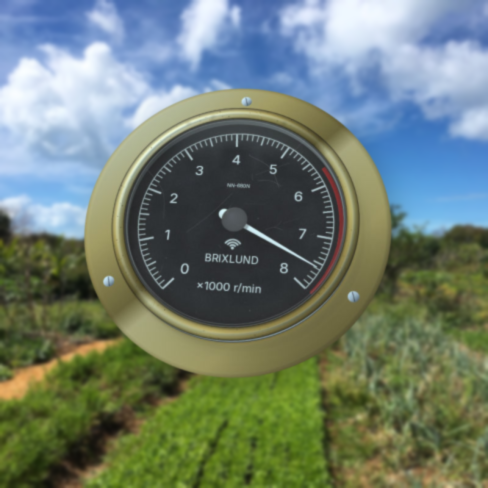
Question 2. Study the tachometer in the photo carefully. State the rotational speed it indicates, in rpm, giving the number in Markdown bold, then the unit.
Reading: **7600** rpm
